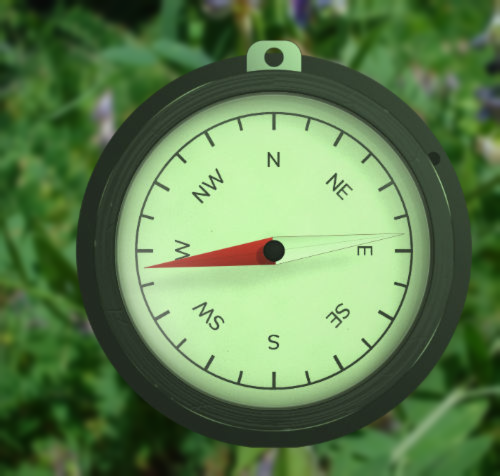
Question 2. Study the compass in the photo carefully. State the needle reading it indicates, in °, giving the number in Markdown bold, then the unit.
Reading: **262.5** °
